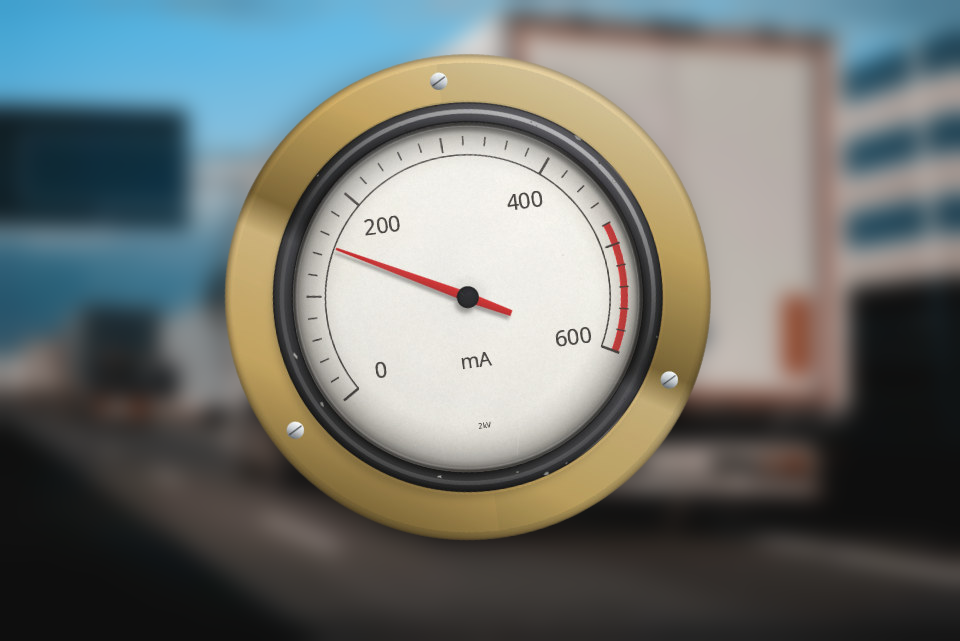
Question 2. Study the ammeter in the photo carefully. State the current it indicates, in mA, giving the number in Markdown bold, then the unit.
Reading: **150** mA
